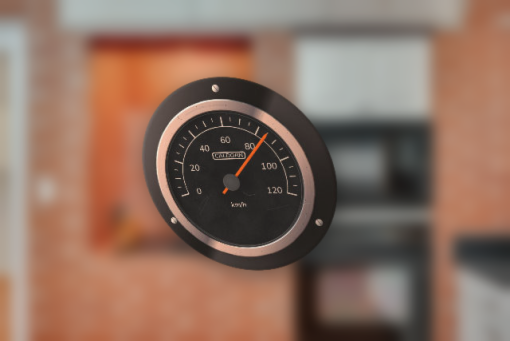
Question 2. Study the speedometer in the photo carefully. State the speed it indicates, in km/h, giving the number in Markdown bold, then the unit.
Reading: **85** km/h
